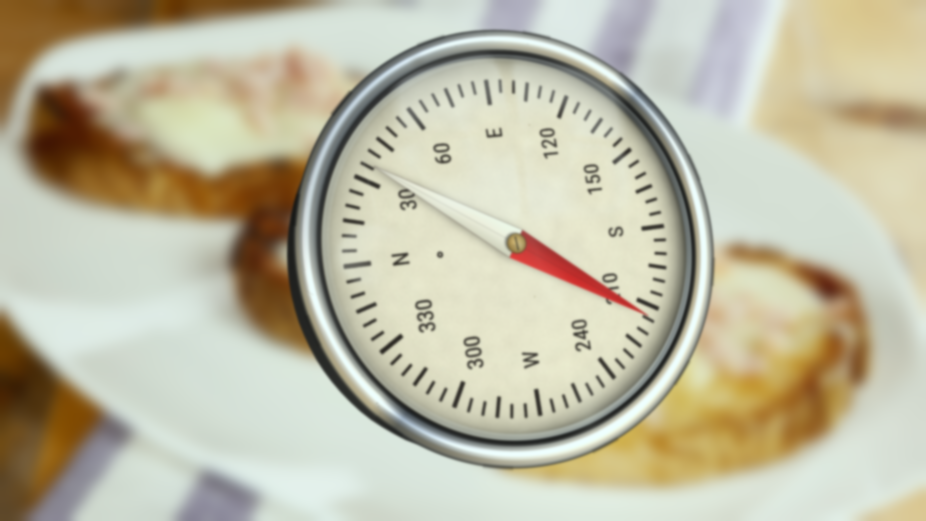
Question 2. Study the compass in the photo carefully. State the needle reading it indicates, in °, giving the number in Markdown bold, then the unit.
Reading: **215** °
